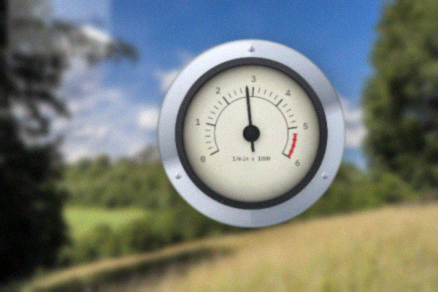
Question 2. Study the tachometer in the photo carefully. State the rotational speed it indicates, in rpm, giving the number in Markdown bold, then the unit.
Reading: **2800** rpm
